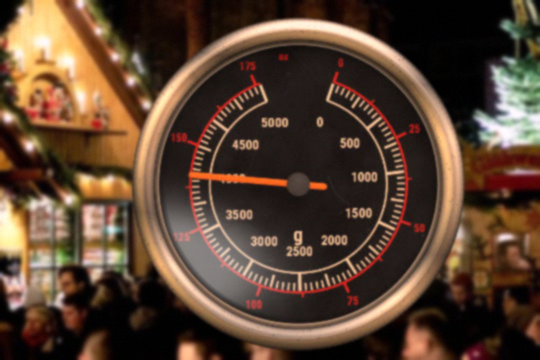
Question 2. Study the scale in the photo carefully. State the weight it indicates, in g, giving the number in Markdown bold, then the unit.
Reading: **4000** g
